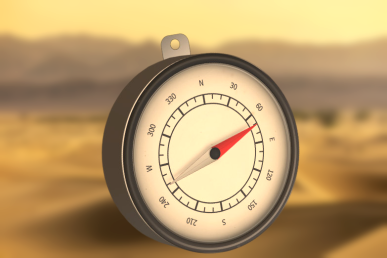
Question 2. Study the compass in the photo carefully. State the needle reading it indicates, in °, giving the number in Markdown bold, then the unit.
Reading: **70** °
